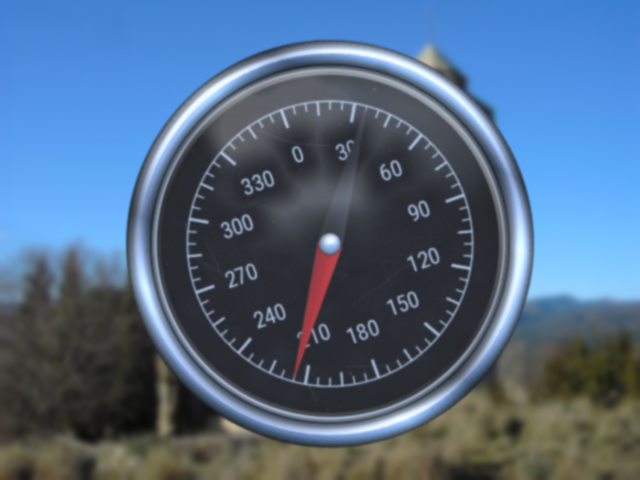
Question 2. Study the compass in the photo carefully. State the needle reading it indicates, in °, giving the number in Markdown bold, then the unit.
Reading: **215** °
